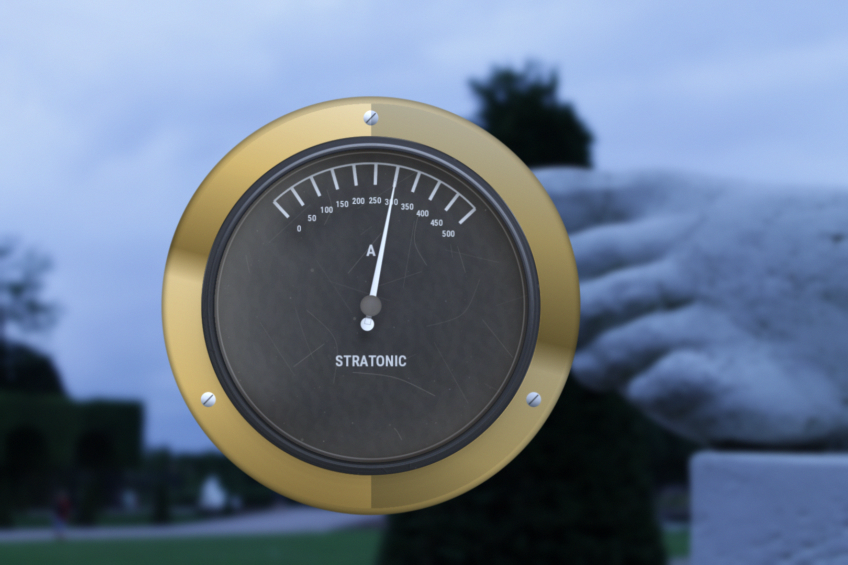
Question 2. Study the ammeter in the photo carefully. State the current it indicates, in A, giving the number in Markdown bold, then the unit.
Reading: **300** A
